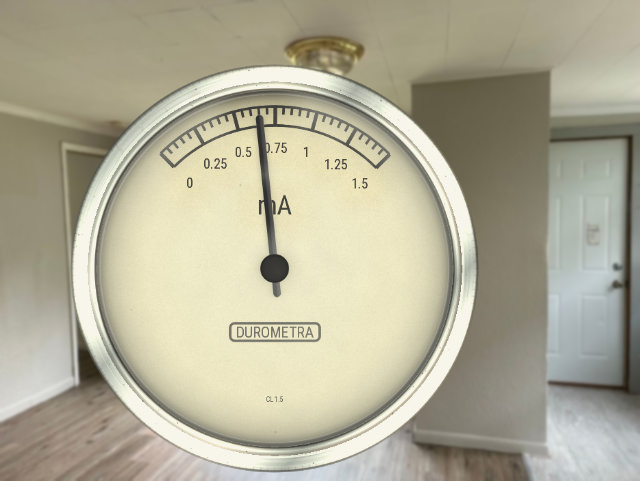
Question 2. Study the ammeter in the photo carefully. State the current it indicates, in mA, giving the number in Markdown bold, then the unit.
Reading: **0.65** mA
